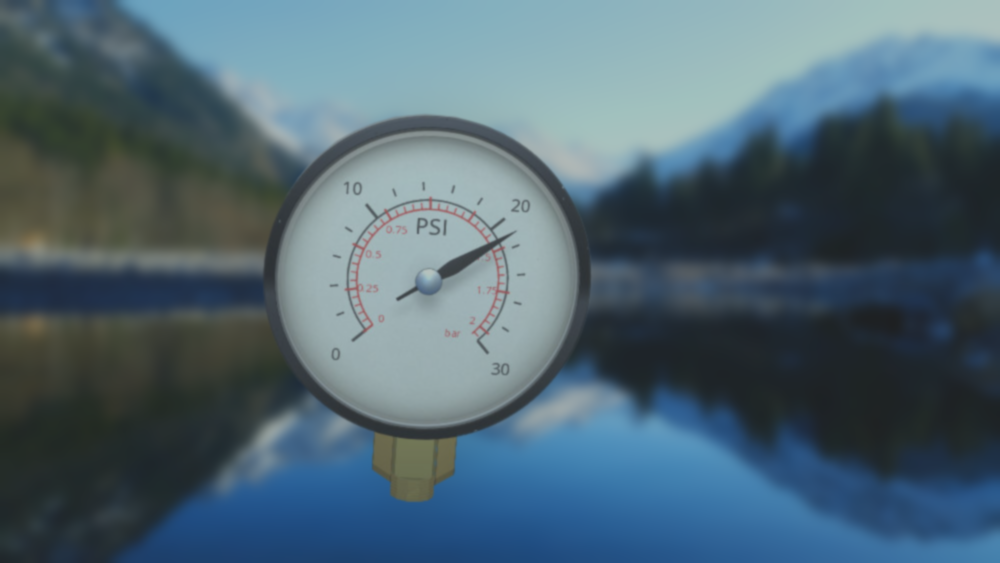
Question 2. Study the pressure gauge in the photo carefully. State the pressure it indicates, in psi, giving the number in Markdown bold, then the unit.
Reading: **21** psi
